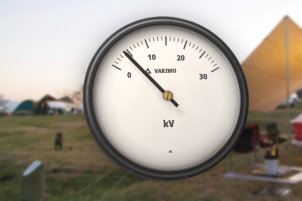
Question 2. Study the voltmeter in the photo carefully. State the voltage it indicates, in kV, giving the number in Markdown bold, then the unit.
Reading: **4** kV
